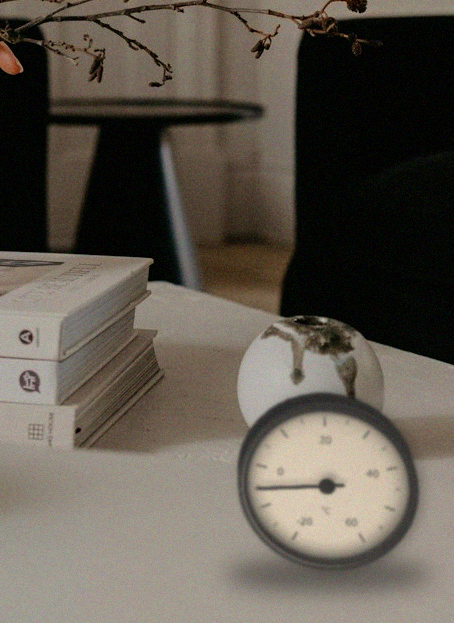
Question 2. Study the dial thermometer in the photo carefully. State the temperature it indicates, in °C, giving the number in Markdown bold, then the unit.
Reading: **-5** °C
